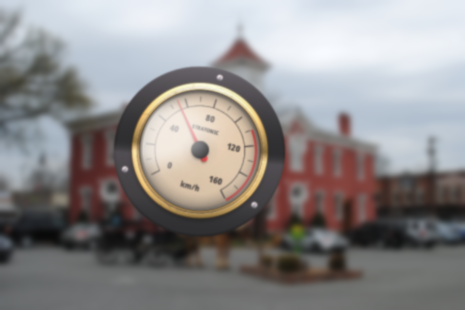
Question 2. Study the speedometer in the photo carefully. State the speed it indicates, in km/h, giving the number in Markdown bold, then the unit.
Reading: **55** km/h
